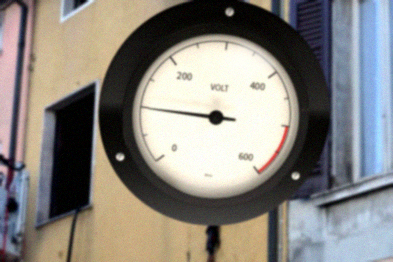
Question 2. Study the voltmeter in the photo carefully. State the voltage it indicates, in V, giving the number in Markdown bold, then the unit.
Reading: **100** V
